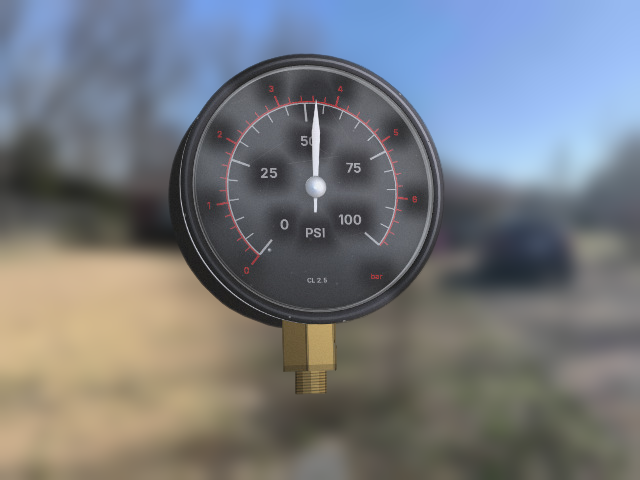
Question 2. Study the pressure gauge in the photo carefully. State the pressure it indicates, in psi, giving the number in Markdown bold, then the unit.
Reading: **52.5** psi
